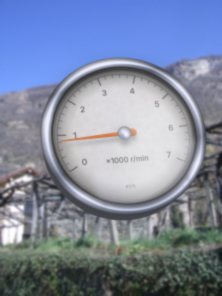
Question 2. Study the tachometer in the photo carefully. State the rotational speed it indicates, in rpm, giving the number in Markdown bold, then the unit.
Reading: **800** rpm
